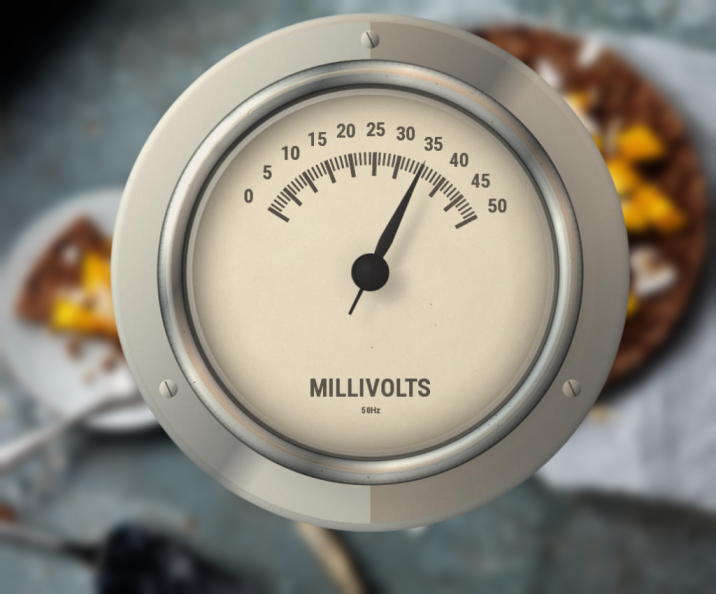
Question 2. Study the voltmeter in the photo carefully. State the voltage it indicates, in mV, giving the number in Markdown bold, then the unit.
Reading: **35** mV
